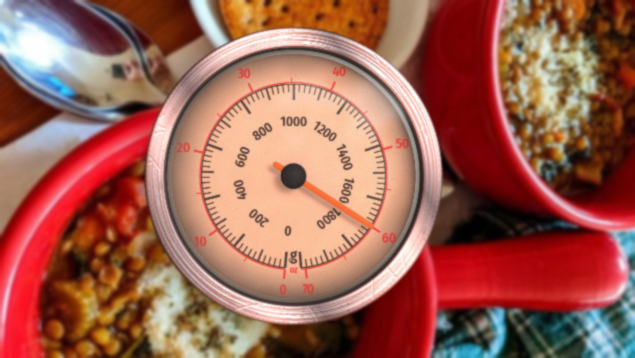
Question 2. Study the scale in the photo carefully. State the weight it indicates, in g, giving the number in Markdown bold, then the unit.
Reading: **1700** g
